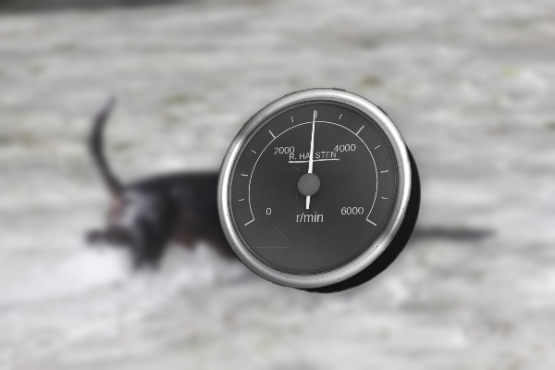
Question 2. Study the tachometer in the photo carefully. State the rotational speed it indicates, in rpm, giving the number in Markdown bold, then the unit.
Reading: **3000** rpm
